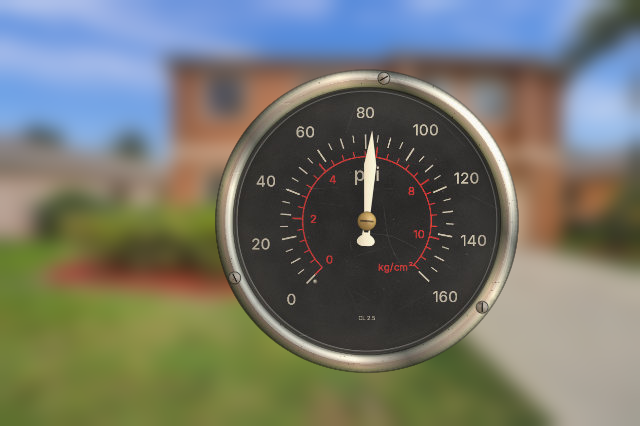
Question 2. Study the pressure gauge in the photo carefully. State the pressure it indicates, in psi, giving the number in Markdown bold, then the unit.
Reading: **82.5** psi
